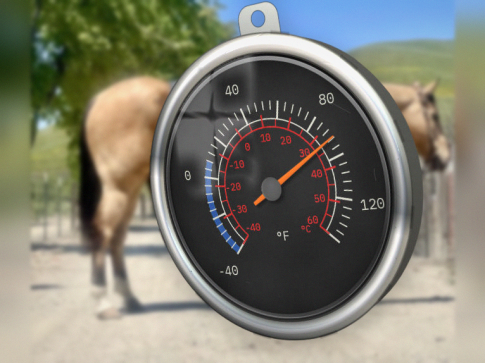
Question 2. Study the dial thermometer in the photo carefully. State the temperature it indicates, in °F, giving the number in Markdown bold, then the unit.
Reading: **92** °F
